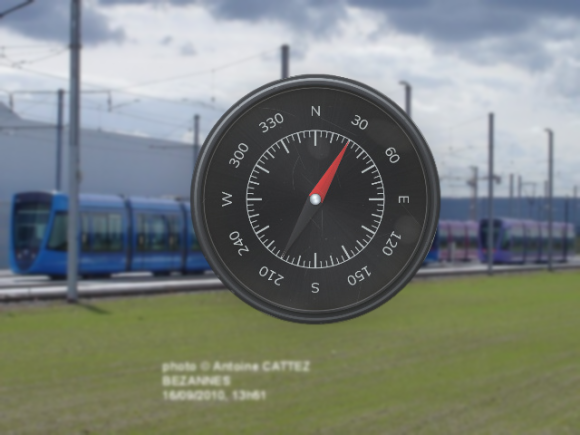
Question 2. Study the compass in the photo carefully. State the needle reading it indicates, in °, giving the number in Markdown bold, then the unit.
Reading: **30** °
